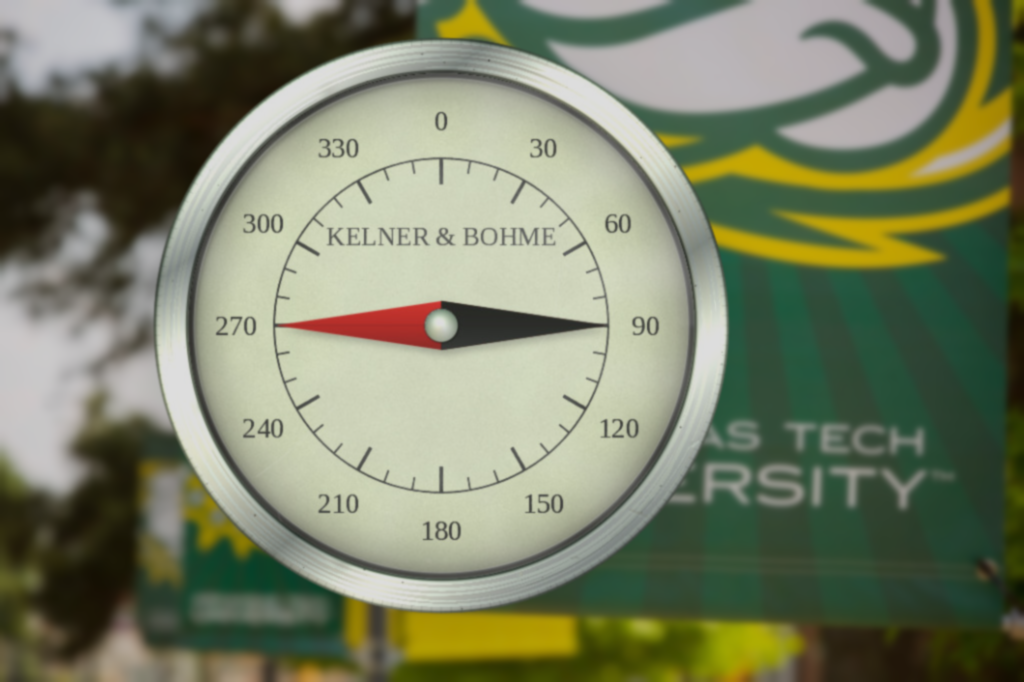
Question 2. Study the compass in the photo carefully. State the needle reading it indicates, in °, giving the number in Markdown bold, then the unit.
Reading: **270** °
